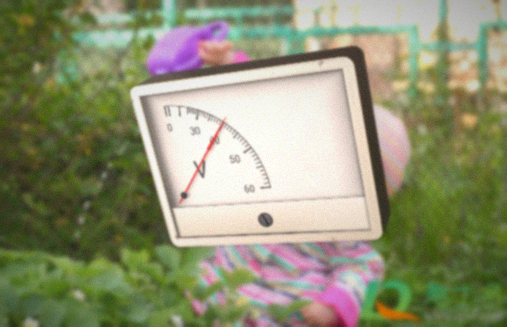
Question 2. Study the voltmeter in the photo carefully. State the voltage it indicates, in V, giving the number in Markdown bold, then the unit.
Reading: **40** V
